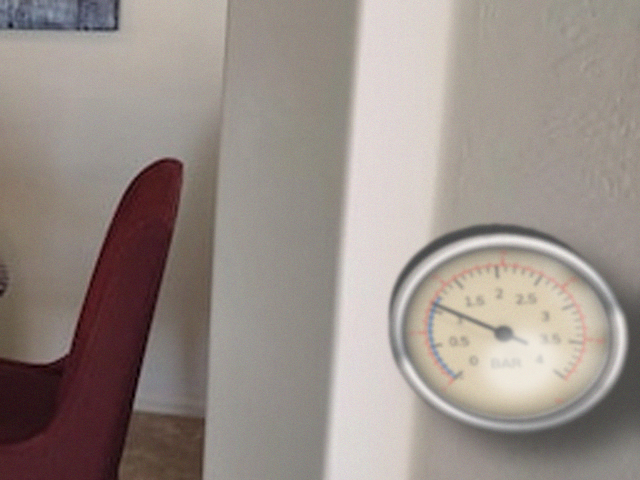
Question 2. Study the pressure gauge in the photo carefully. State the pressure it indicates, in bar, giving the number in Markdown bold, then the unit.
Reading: **1.1** bar
